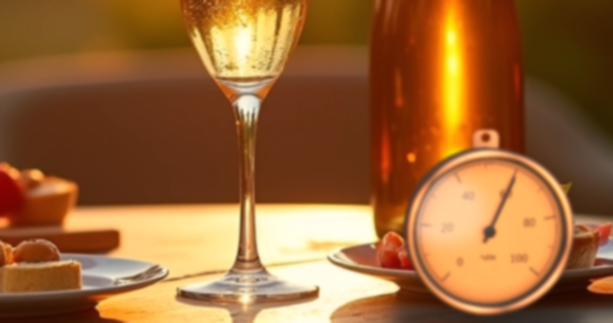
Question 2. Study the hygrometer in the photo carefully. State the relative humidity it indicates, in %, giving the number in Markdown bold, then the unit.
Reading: **60** %
